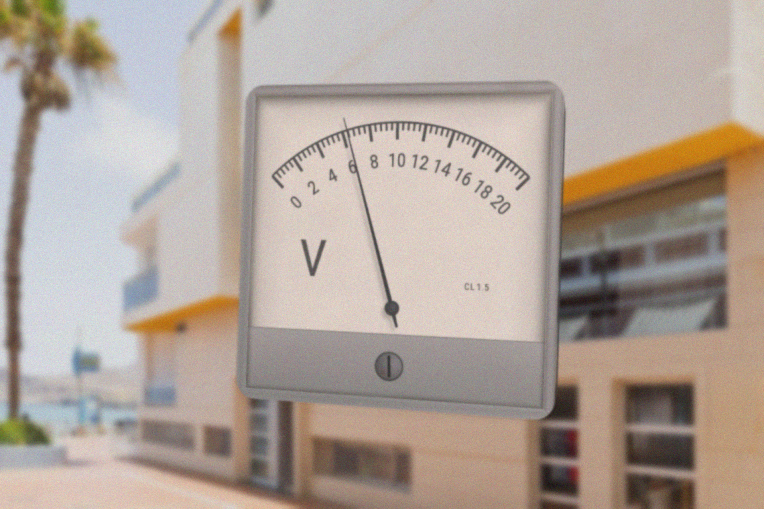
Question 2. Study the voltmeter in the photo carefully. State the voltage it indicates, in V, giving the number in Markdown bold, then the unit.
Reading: **6.4** V
